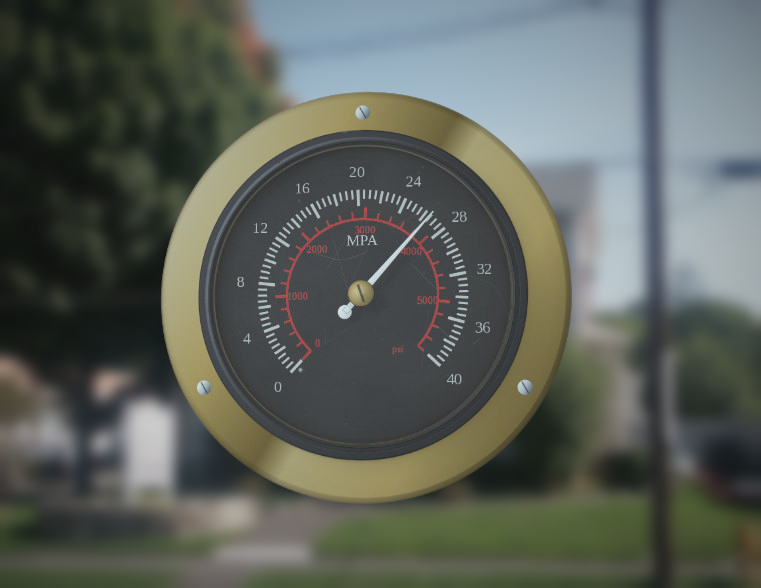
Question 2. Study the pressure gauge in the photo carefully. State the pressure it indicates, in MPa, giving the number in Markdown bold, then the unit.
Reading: **26.5** MPa
